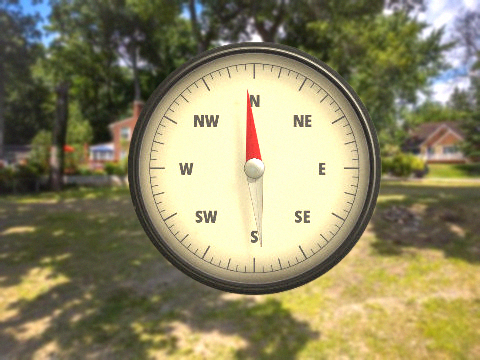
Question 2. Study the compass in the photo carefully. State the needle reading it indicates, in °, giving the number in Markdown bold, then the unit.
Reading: **355** °
